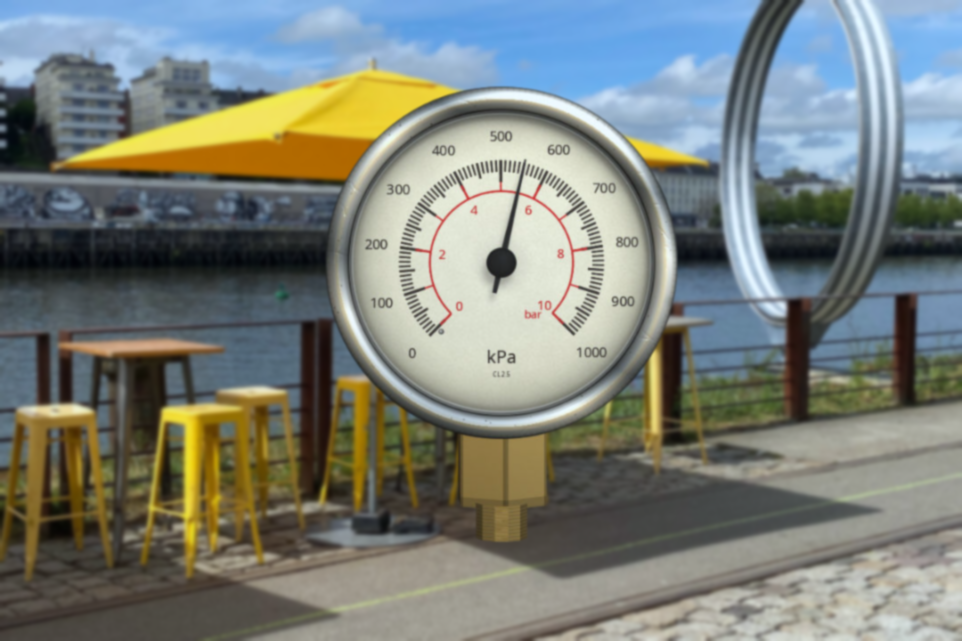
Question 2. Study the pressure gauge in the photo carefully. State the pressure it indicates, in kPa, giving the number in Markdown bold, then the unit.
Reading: **550** kPa
